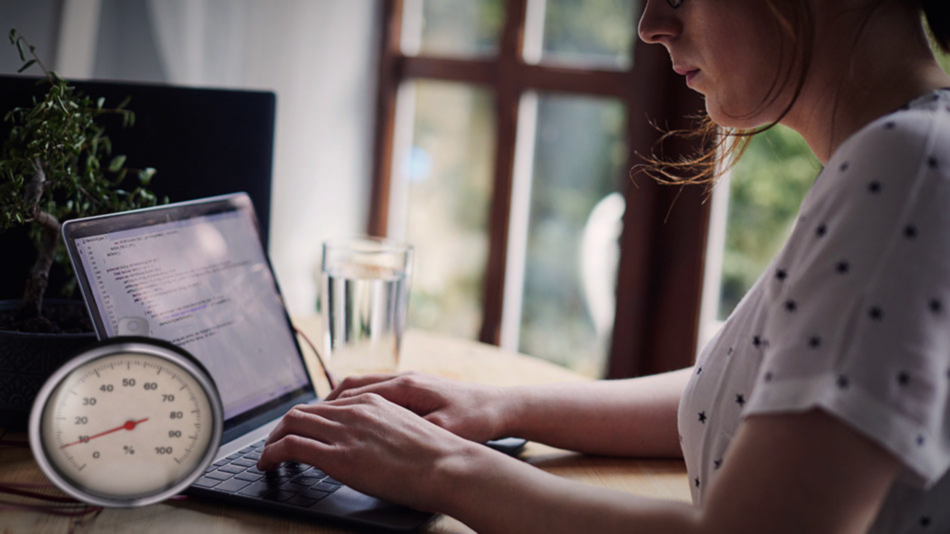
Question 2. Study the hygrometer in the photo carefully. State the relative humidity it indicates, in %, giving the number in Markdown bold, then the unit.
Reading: **10** %
